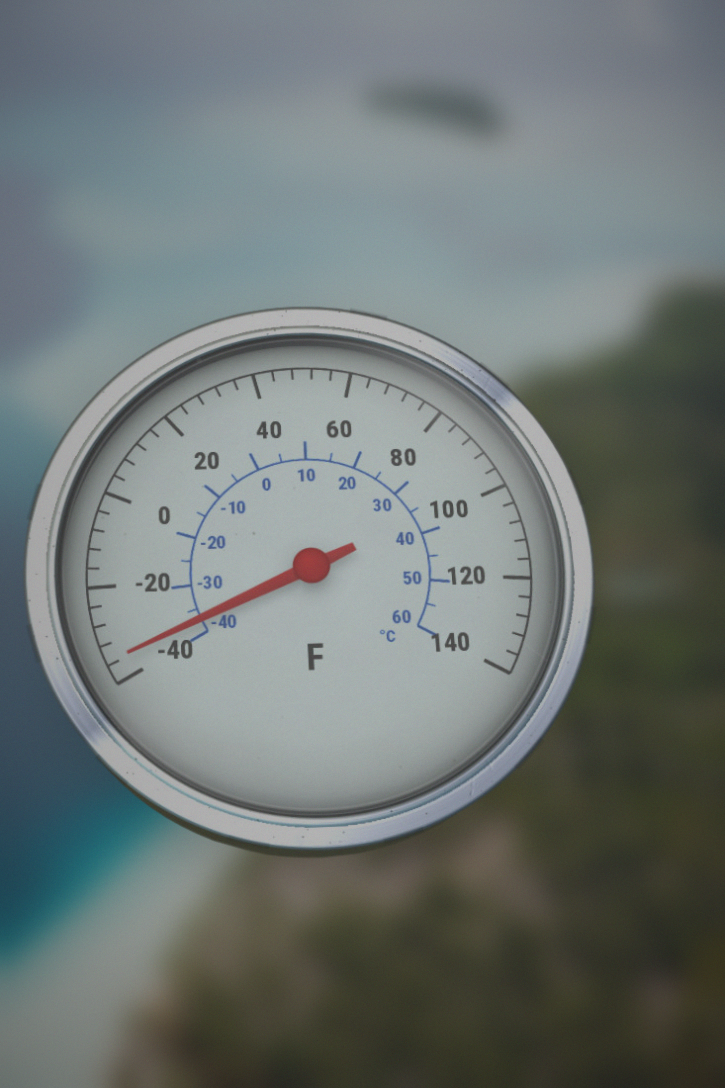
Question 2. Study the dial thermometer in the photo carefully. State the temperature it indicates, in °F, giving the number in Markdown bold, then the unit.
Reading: **-36** °F
